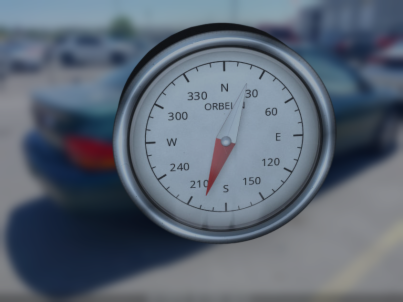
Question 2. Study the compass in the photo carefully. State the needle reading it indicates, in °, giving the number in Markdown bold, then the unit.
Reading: **200** °
